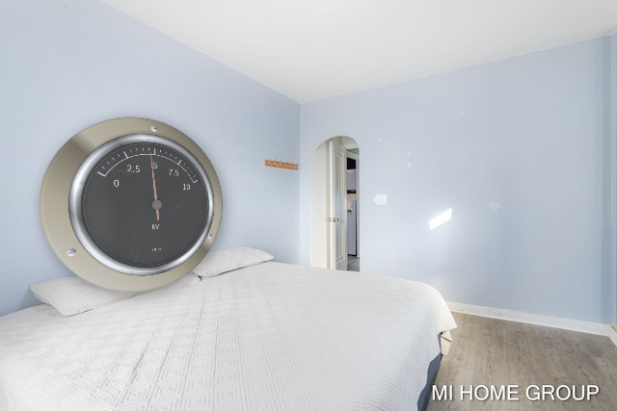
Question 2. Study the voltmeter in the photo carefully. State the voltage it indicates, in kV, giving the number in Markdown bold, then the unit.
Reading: **4.5** kV
